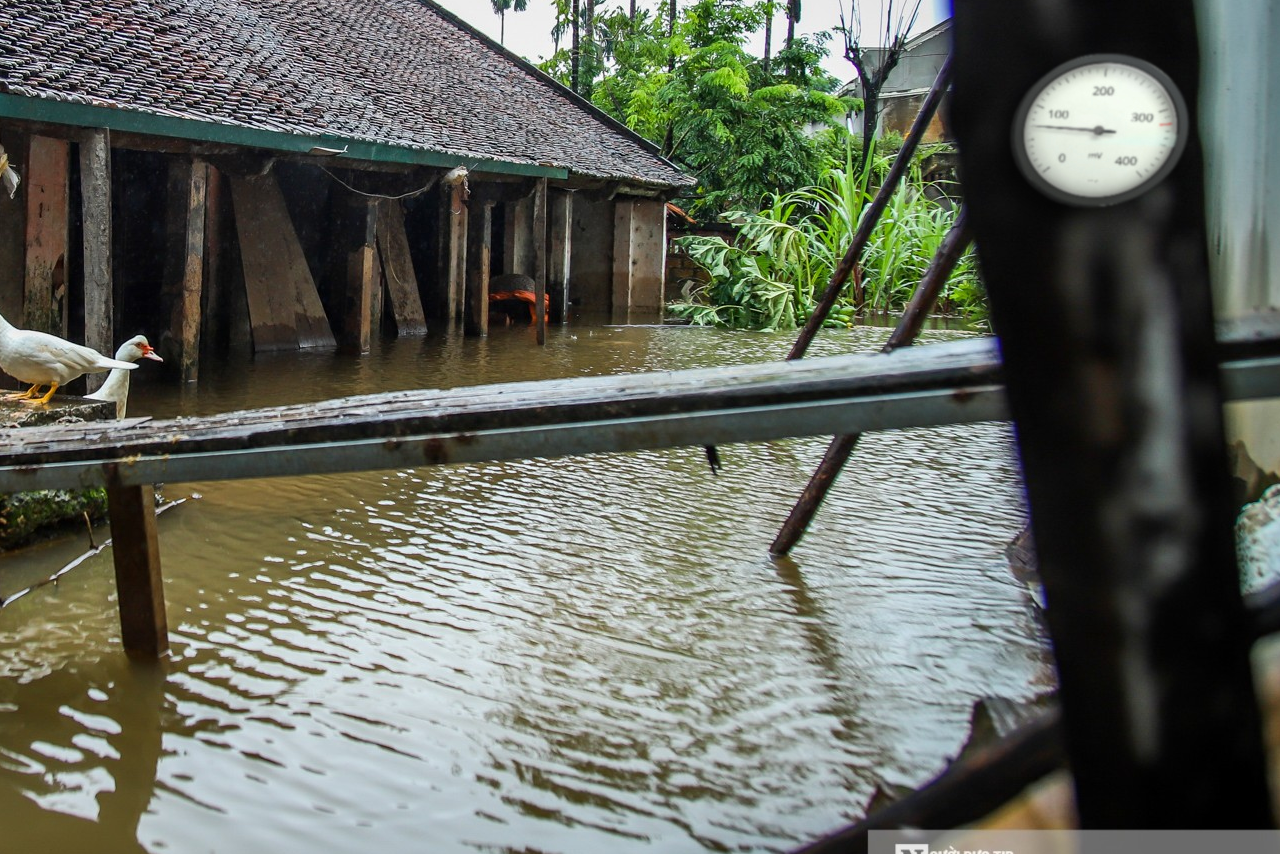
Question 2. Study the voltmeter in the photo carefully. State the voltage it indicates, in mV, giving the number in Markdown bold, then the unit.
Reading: **70** mV
